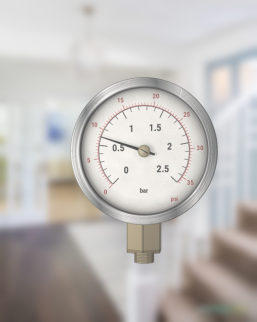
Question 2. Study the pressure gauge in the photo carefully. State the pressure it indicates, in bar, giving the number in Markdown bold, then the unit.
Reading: **0.6** bar
